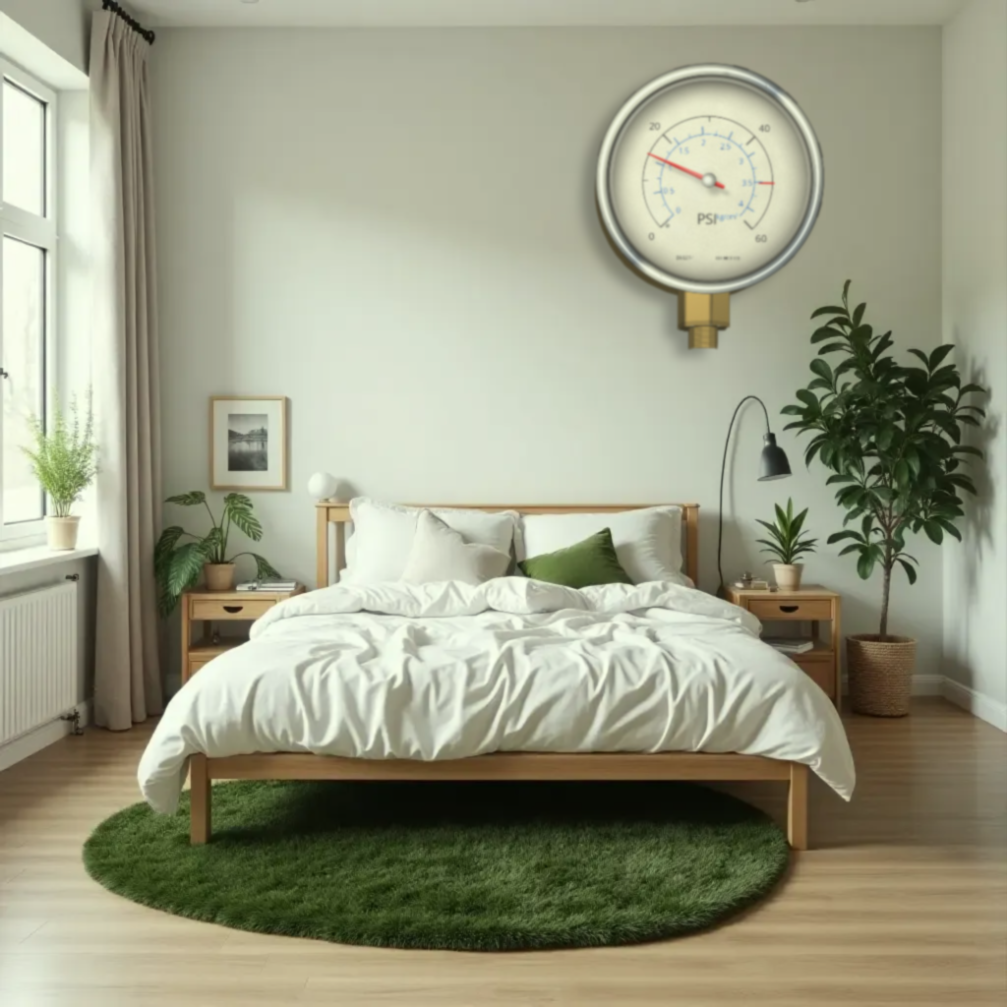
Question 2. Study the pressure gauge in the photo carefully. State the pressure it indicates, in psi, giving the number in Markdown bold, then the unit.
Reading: **15** psi
